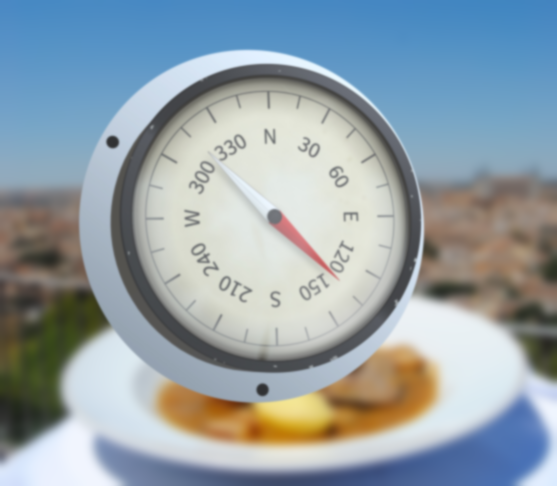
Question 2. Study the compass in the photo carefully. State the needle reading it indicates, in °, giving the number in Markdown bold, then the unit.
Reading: **135** °
